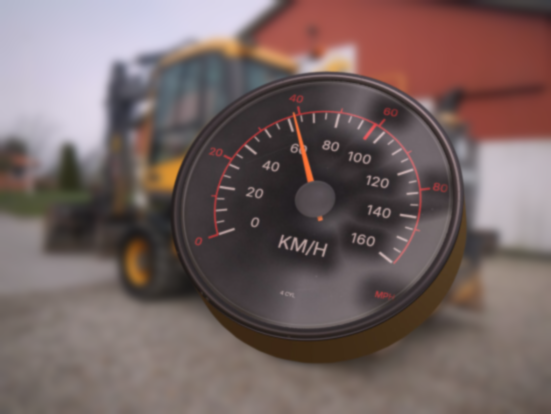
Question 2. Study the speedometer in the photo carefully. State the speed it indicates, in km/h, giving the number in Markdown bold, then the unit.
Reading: **62.5** km/h
